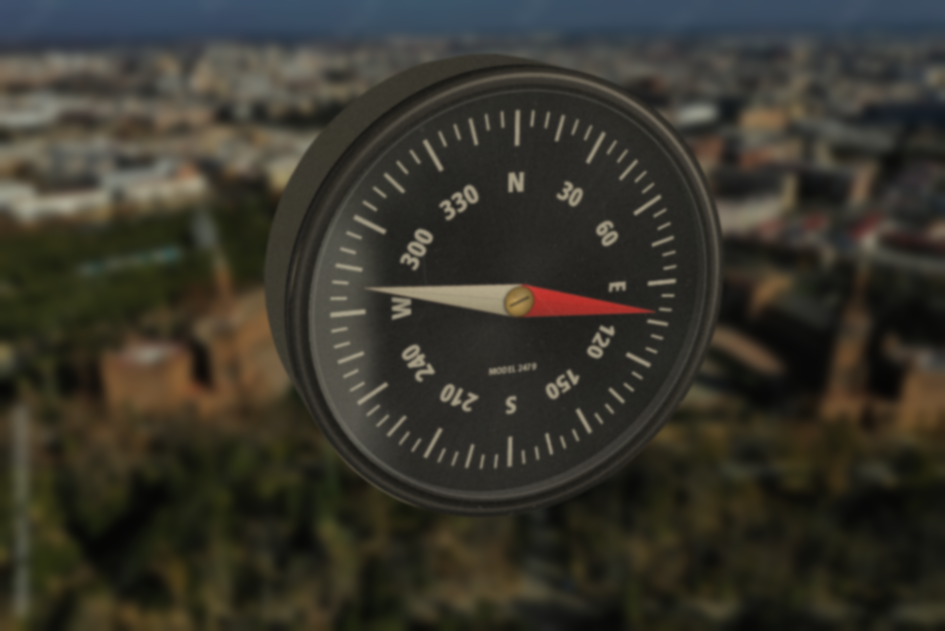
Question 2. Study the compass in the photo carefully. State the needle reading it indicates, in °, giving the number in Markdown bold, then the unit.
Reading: **100** °
